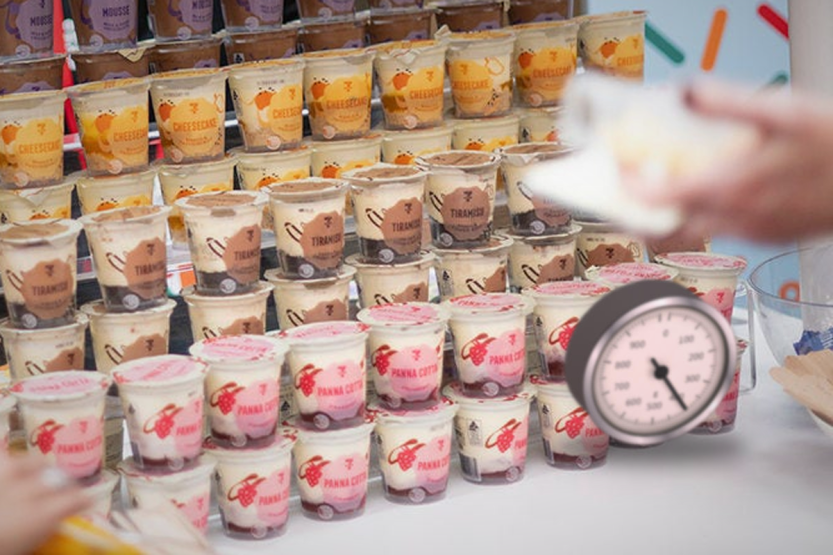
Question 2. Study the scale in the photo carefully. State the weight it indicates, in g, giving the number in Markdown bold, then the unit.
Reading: **400** g
